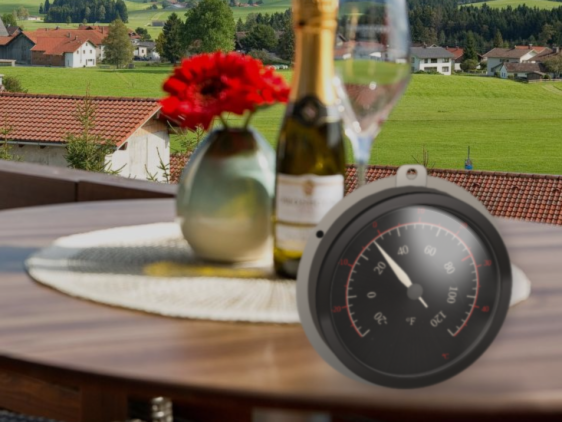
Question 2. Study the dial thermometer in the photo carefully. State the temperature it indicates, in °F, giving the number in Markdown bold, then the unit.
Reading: **28** °F
